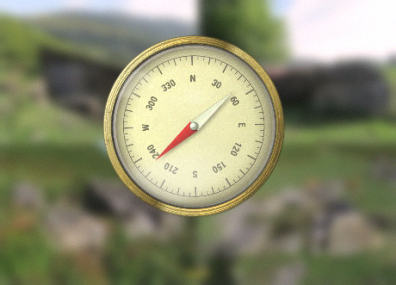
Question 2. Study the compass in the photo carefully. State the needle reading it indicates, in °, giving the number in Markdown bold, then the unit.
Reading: **230** °
